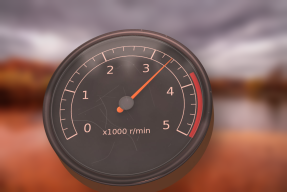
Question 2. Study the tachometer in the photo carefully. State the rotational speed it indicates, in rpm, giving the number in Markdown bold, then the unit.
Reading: **3400** rpm
